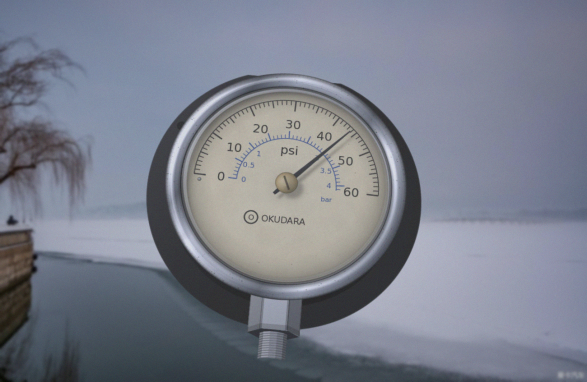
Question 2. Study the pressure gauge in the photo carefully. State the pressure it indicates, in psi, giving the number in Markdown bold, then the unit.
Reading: **44** psi
